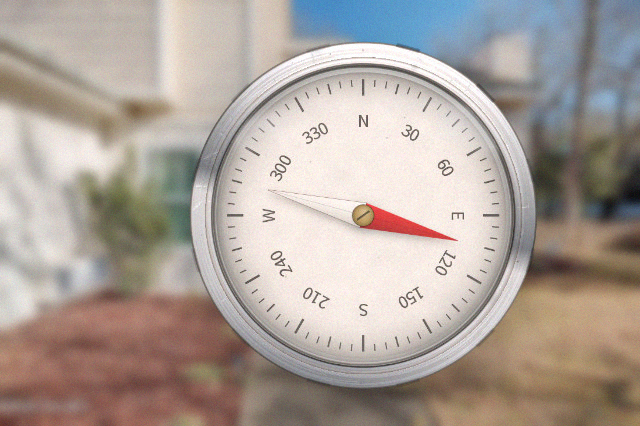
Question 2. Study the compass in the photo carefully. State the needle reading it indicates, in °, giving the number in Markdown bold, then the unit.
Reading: **105** °
